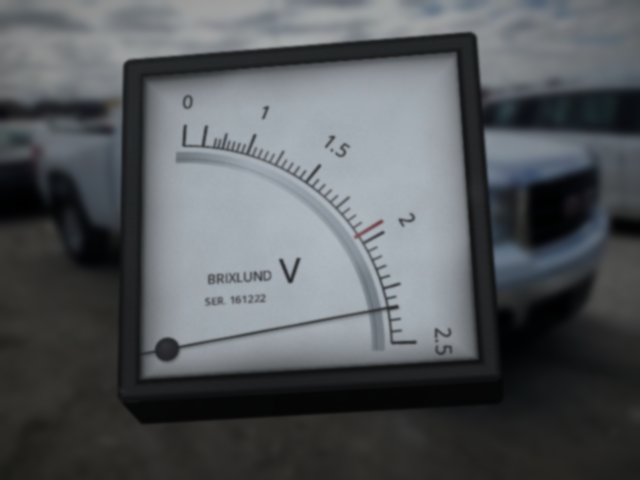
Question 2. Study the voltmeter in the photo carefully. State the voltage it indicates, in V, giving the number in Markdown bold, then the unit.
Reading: **2.35** V
